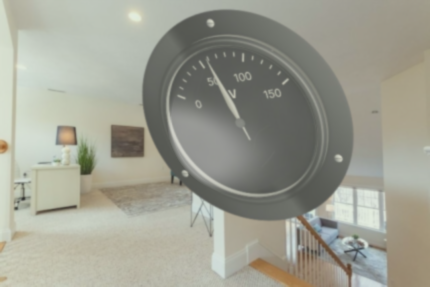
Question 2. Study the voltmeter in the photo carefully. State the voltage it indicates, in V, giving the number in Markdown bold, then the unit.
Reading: **60** V
